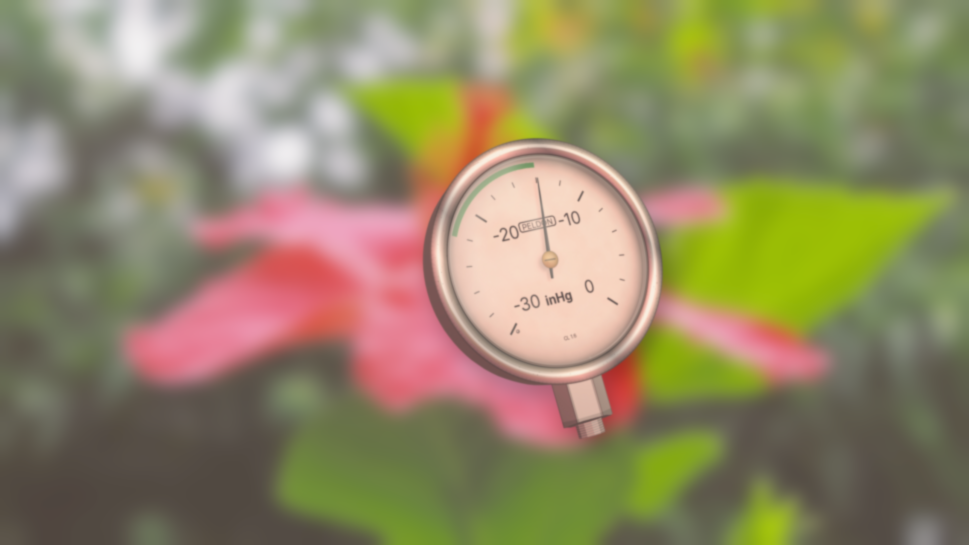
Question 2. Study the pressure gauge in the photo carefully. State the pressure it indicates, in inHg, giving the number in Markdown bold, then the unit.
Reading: **-14** inHg
